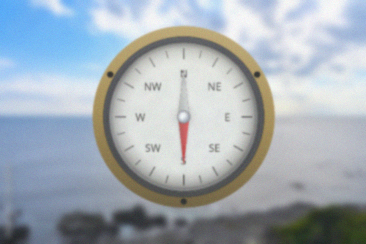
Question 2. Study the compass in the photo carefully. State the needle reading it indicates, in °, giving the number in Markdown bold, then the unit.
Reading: **180** °
